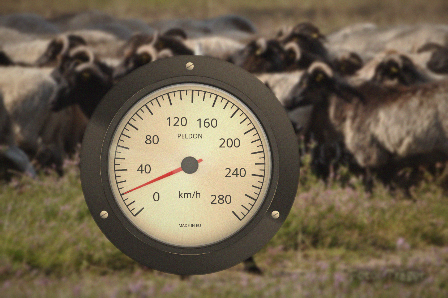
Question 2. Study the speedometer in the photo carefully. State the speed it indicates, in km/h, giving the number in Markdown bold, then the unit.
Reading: **20** km/h
